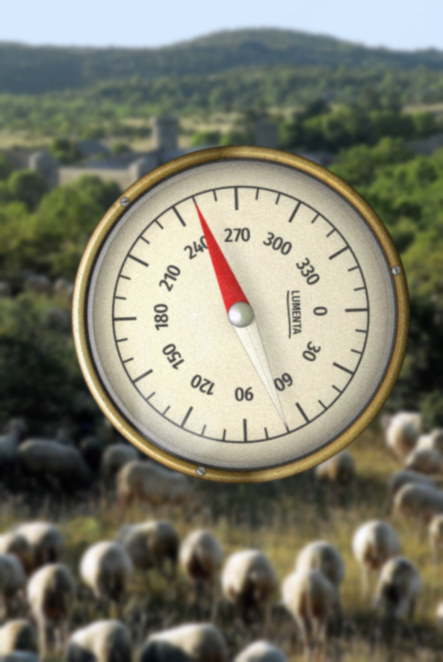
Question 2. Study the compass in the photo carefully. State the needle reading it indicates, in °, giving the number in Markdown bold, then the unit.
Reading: **250** °
